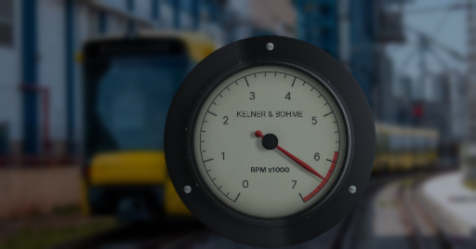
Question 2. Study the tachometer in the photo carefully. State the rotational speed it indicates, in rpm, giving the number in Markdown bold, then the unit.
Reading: **6400** rpm
